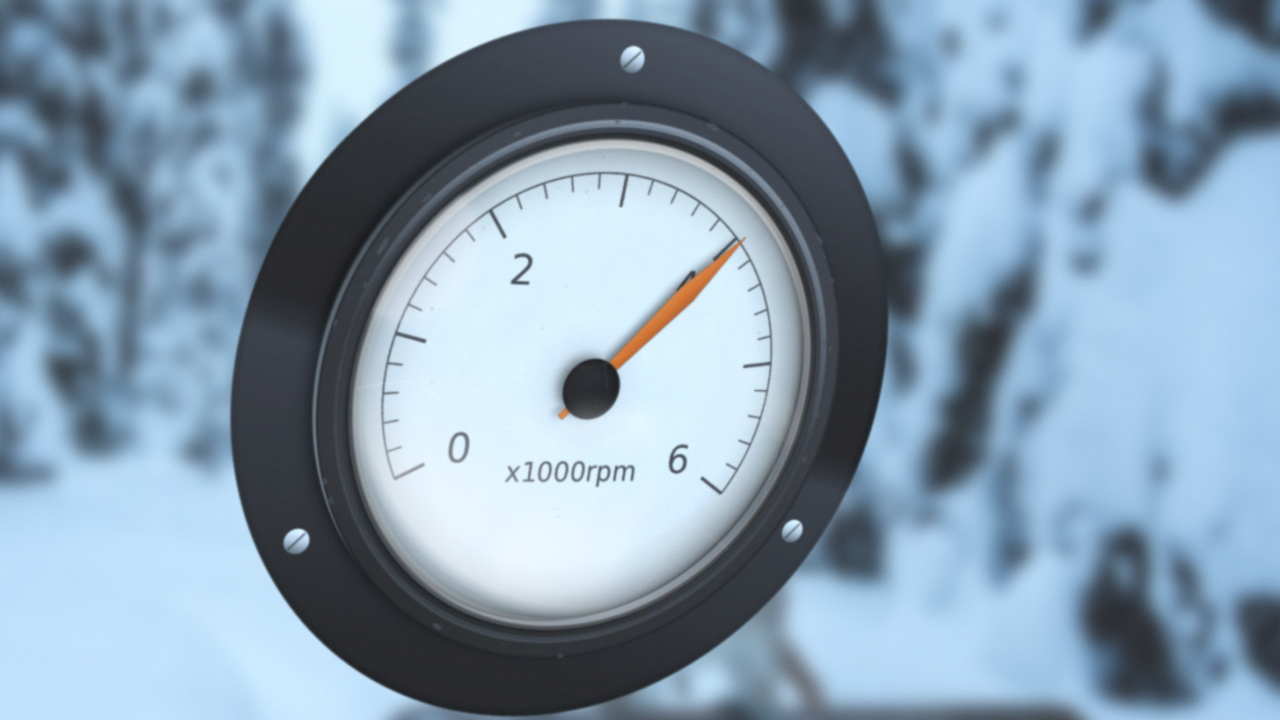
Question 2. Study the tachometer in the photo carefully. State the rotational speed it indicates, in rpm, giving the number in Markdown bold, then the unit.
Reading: **4000** rpm
